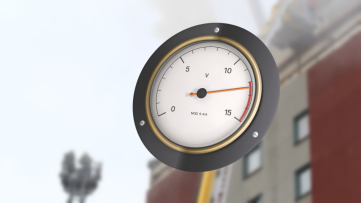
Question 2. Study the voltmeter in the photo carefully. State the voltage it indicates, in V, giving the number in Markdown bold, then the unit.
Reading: **12.5** V
